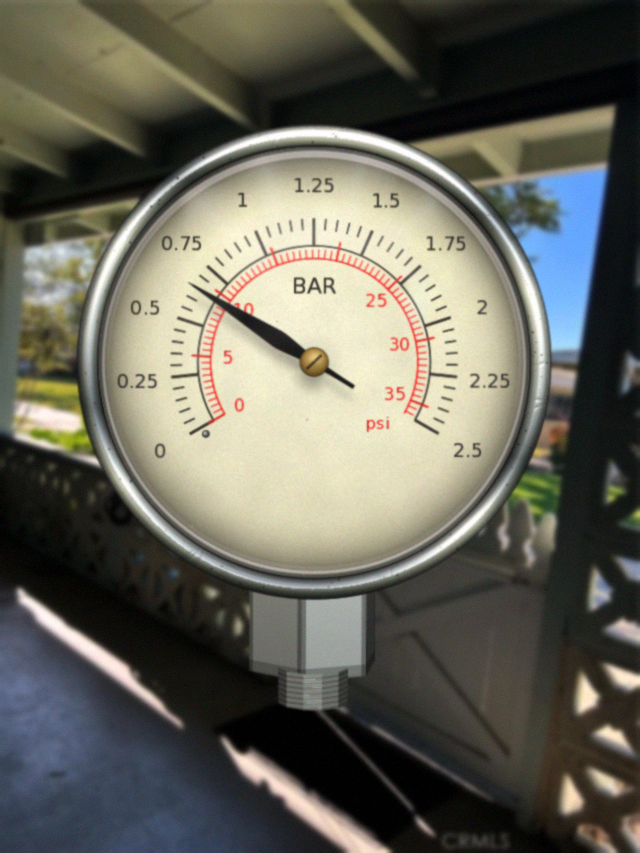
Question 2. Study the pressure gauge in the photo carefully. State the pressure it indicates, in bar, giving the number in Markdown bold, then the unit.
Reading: **0.65** bar
